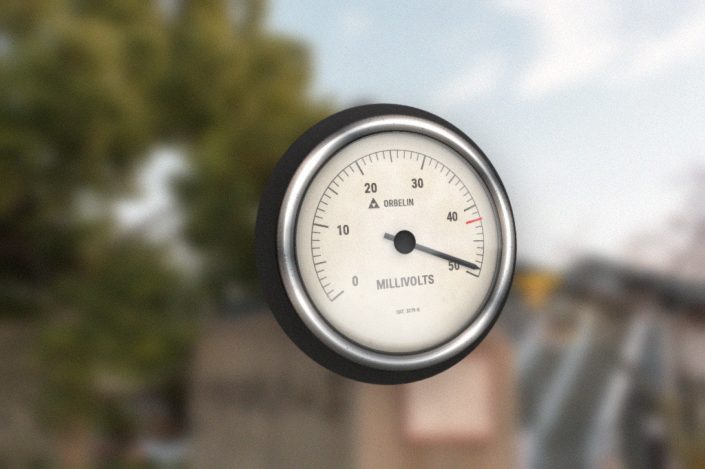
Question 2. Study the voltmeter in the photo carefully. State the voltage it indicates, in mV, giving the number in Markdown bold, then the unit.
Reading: **49** mV
